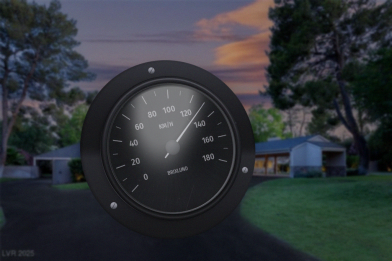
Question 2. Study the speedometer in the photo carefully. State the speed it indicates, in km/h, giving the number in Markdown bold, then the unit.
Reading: **130** km/h
